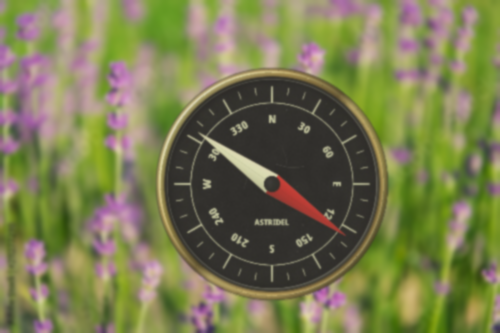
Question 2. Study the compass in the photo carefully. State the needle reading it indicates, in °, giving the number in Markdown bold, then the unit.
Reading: **125** °
